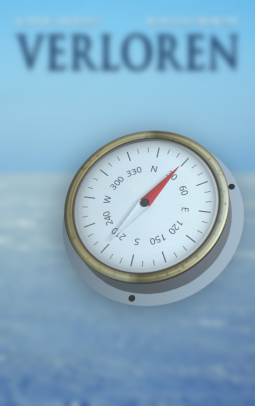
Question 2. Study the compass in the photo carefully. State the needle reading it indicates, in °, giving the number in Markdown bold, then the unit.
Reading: **30** °
